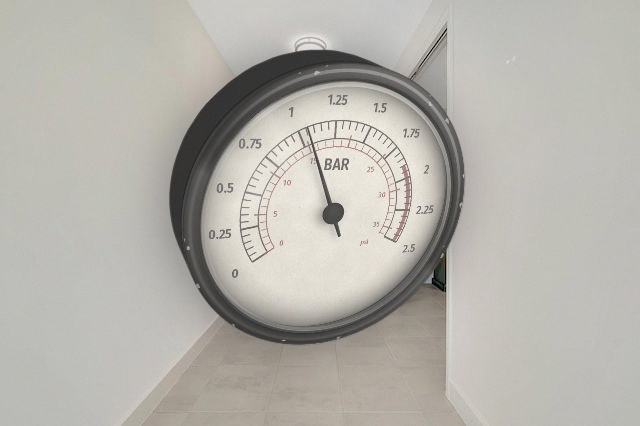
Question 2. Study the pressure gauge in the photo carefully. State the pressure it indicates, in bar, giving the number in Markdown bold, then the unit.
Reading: **1.05** bar
